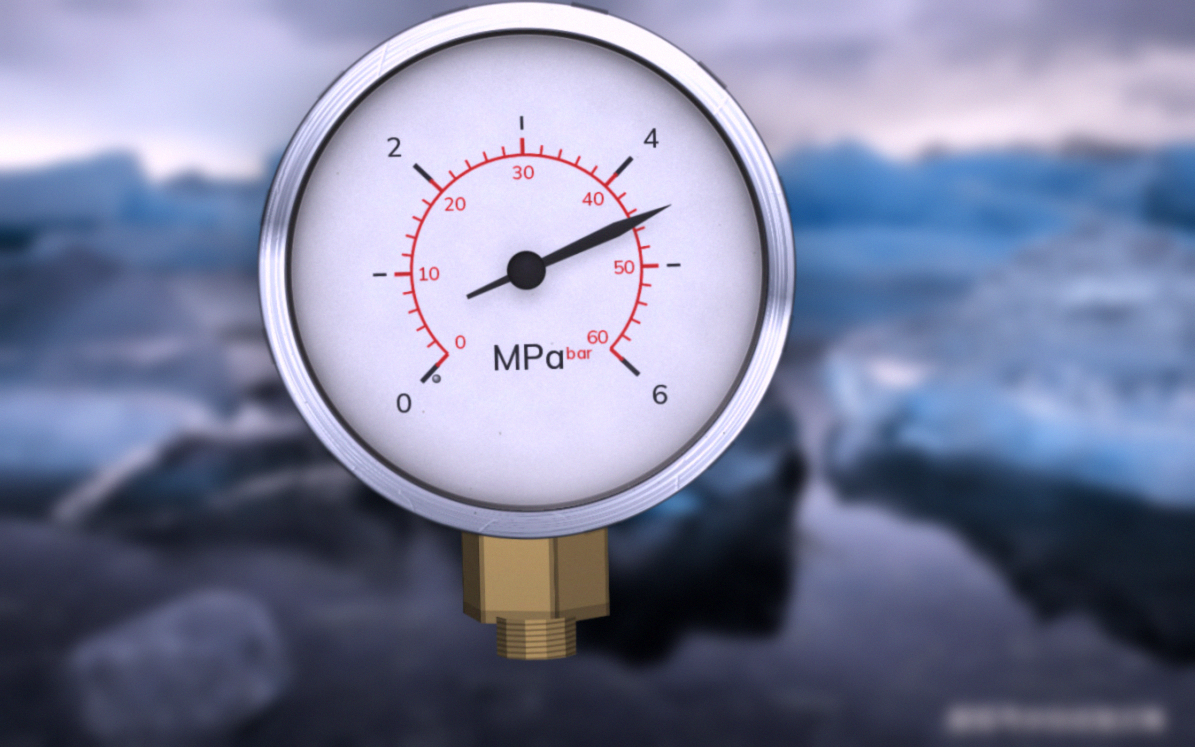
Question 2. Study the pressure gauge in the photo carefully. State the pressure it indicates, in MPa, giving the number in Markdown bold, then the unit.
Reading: **4.5** MPa
